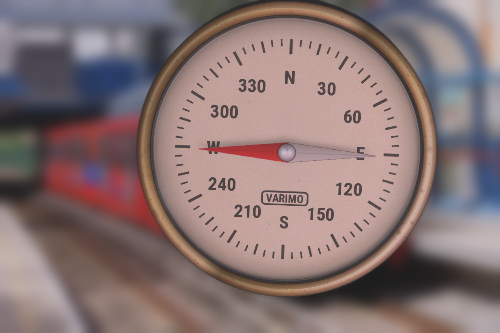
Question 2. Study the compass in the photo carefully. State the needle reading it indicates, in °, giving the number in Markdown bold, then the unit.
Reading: **270** °
